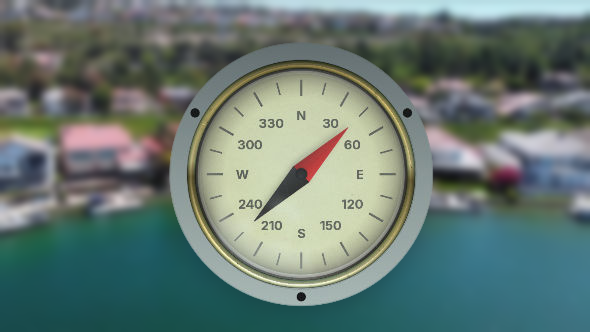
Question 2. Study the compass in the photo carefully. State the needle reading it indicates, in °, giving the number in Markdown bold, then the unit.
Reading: **45** °
